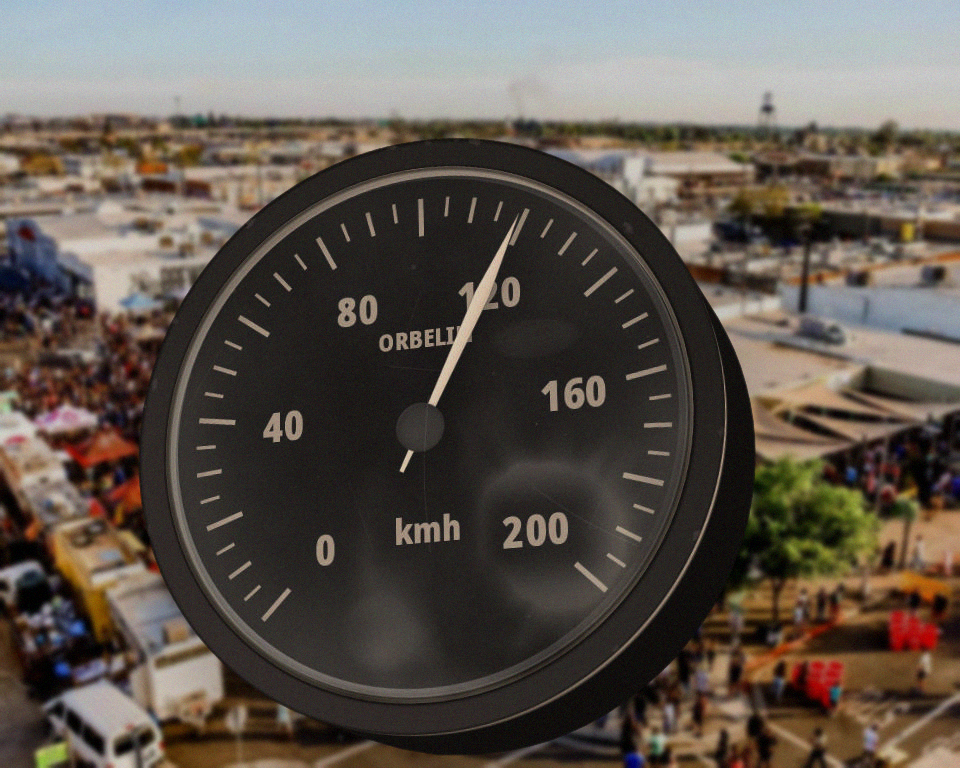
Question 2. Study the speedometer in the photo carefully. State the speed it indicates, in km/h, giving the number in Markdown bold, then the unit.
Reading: **120** km/h
